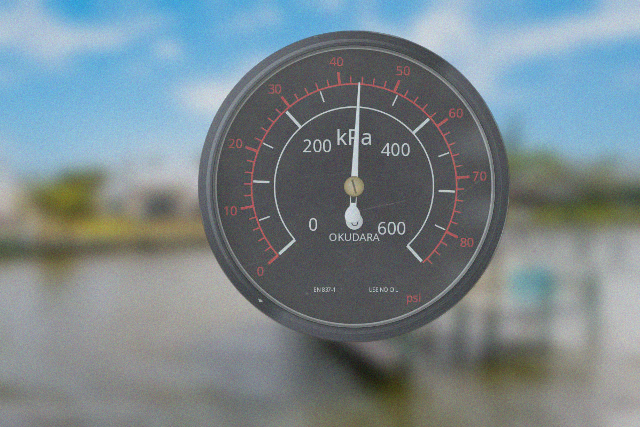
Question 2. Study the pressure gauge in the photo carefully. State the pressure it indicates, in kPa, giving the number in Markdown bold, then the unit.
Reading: **300** kPa
